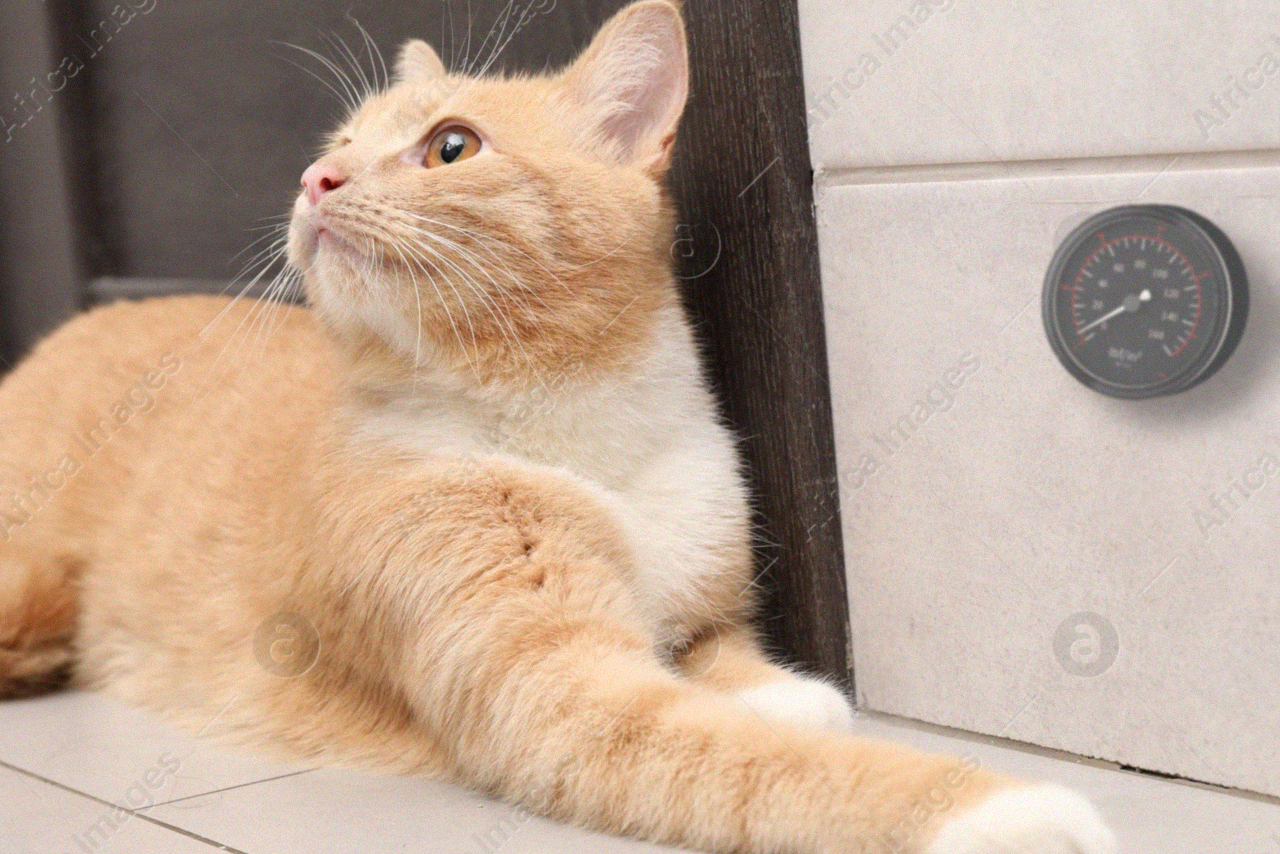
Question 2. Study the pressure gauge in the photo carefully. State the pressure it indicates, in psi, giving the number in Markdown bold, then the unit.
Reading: **5** psi
